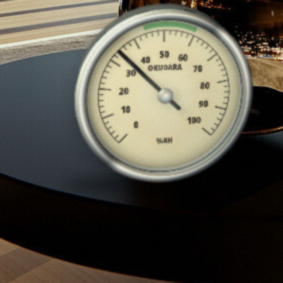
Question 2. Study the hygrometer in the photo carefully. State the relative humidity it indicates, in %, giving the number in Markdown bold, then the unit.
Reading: **34** %
